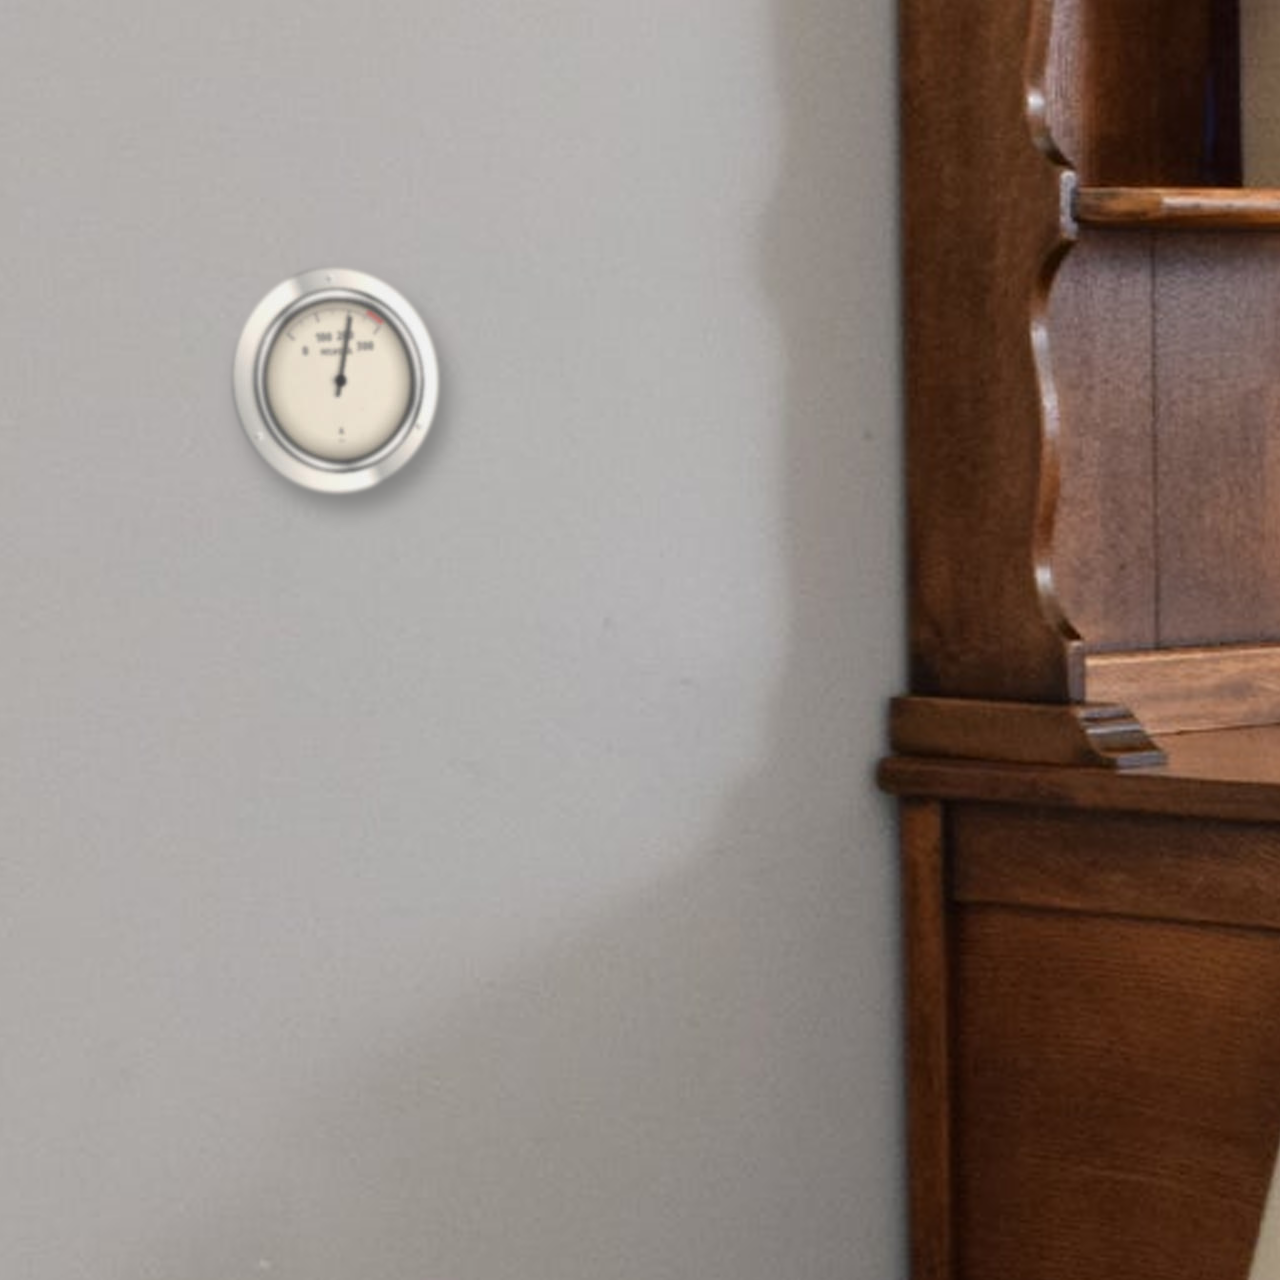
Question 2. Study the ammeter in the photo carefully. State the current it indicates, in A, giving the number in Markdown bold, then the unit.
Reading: **200** A
